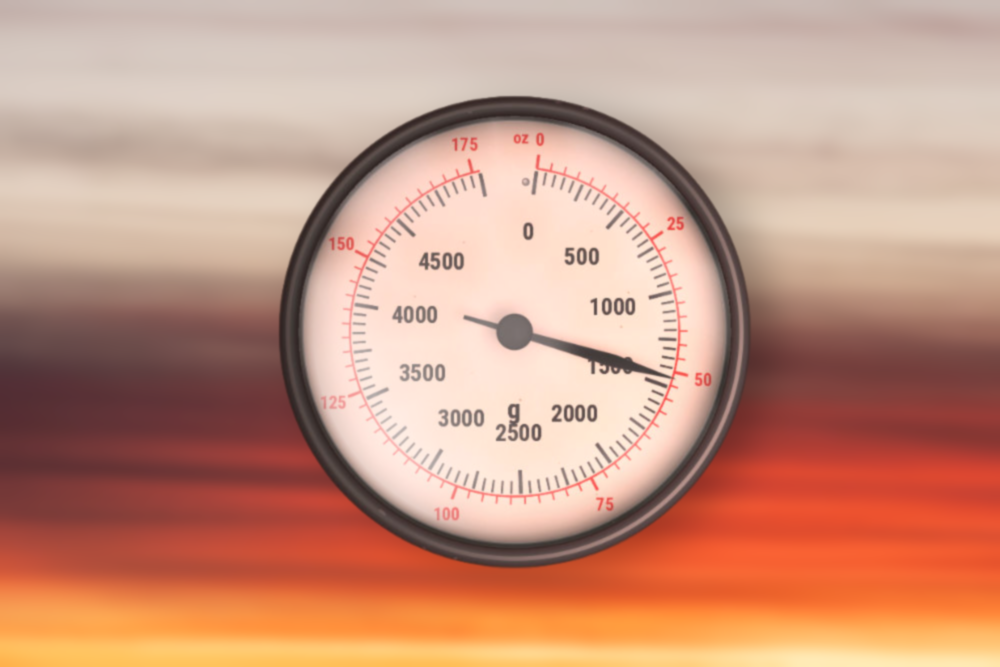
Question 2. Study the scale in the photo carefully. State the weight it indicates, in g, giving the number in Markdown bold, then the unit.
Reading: **1450** g
